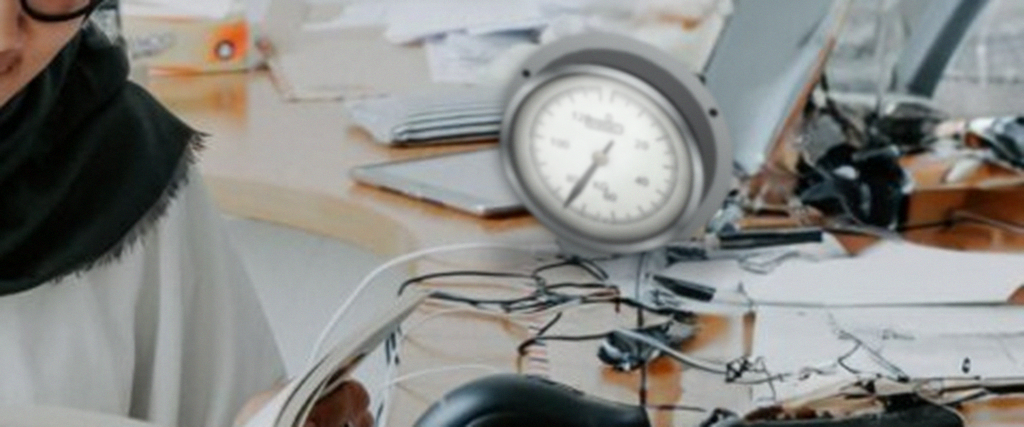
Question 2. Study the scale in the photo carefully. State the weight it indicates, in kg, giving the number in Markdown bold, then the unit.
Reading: **75** kg
